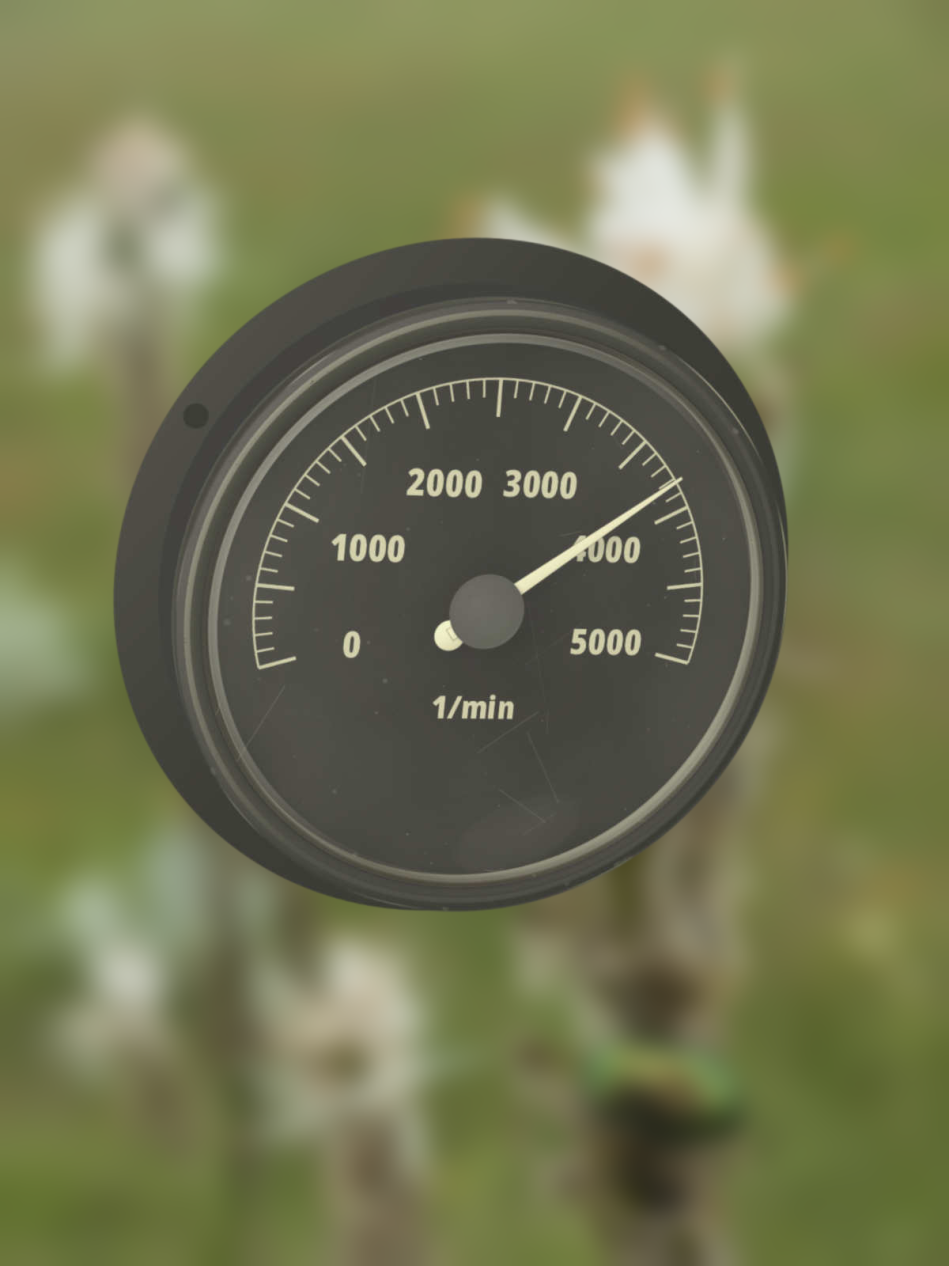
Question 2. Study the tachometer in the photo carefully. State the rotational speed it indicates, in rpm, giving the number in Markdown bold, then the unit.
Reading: **3800** rpm
